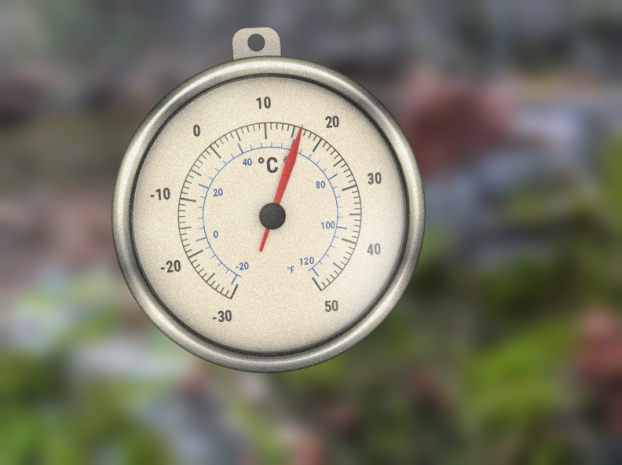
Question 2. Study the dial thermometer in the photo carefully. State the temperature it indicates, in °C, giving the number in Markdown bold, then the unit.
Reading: **16** °C
